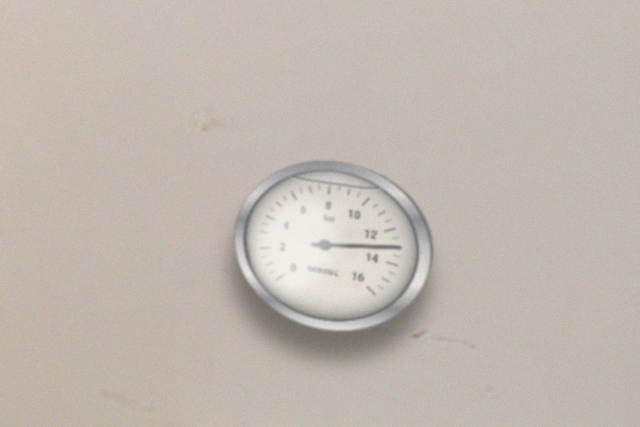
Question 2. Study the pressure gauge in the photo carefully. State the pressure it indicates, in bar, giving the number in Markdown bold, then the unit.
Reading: **13** bar
